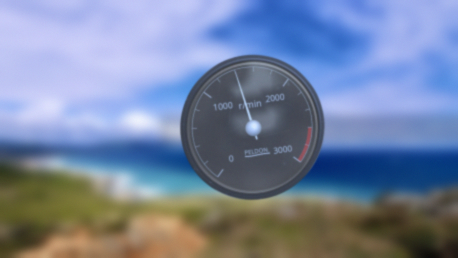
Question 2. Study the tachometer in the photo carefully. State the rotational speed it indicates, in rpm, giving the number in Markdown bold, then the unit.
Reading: **1400** rpm
